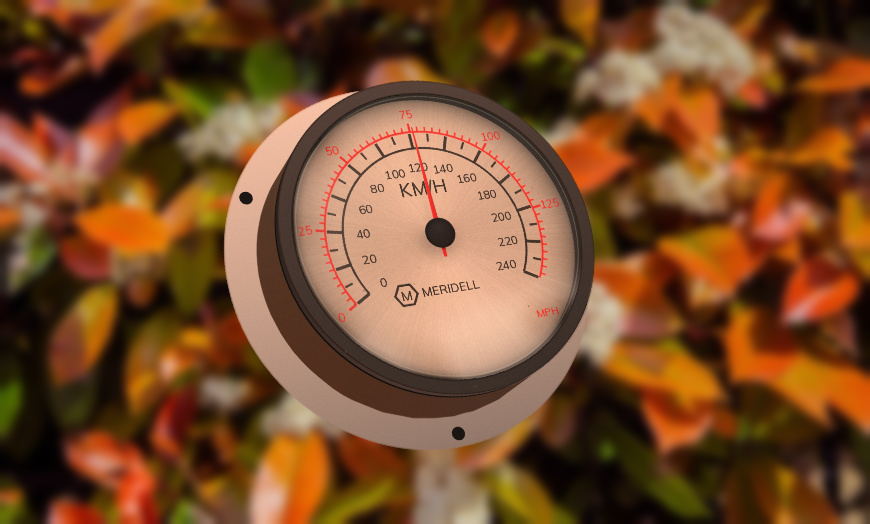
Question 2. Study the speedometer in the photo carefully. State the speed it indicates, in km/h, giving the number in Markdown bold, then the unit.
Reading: **120** km/h
